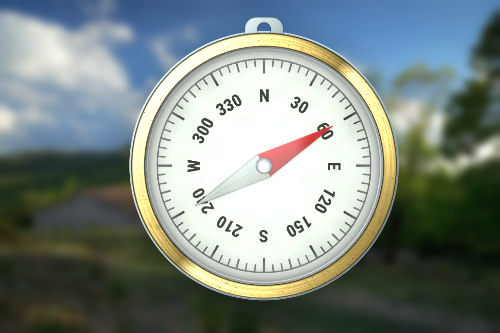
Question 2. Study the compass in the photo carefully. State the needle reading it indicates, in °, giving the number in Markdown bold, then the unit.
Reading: **60** °
